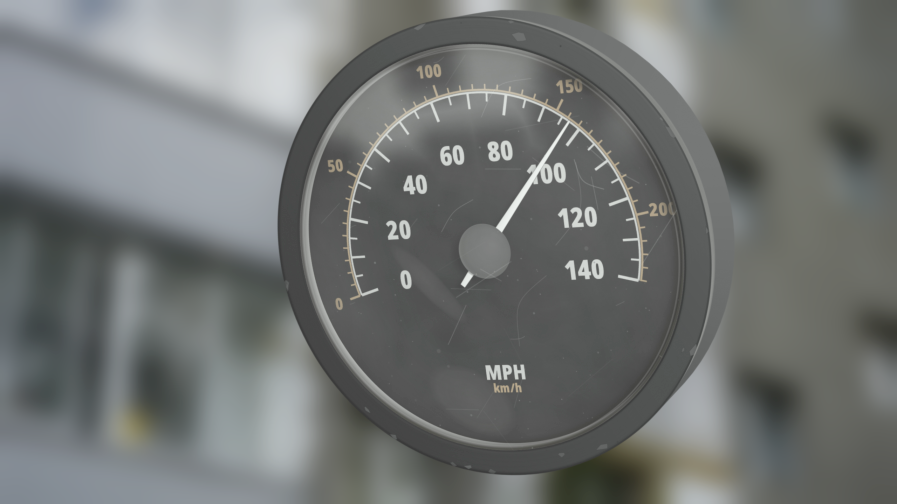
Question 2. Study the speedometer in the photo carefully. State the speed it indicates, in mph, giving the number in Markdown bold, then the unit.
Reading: **97.5** mph
